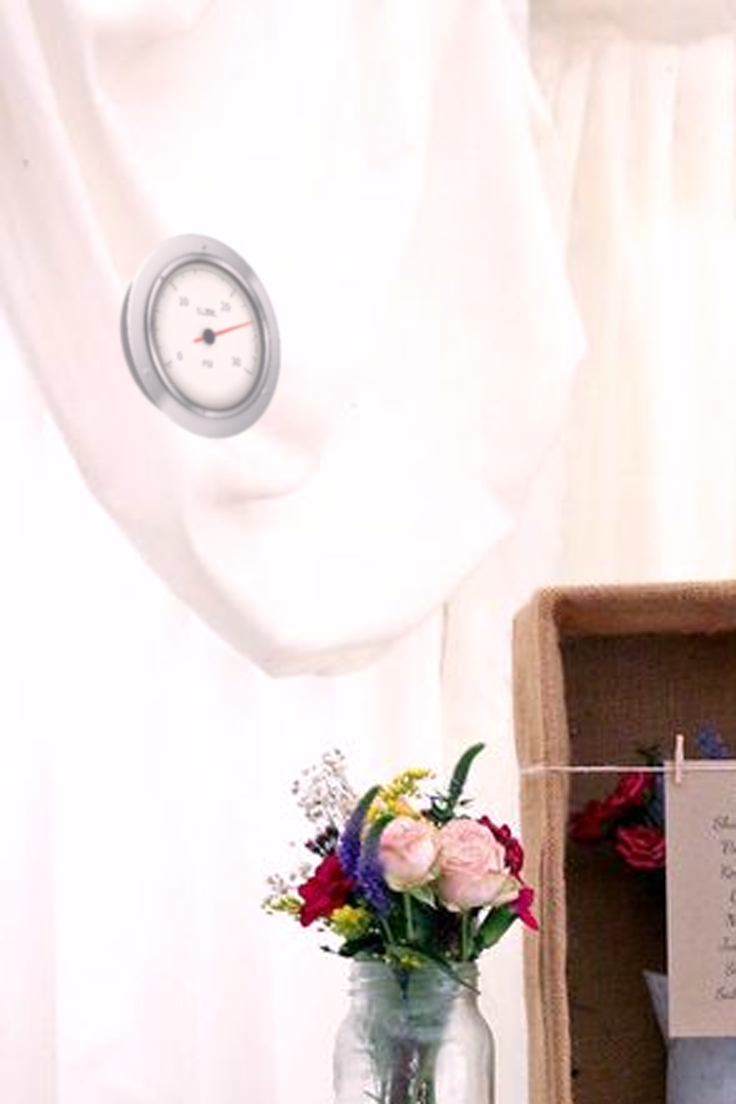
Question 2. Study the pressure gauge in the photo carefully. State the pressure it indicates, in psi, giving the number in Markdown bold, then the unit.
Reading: **24** psi
